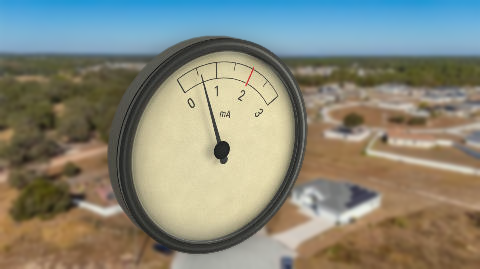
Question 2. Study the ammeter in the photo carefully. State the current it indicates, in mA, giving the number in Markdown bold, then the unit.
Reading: **0.5** mA
